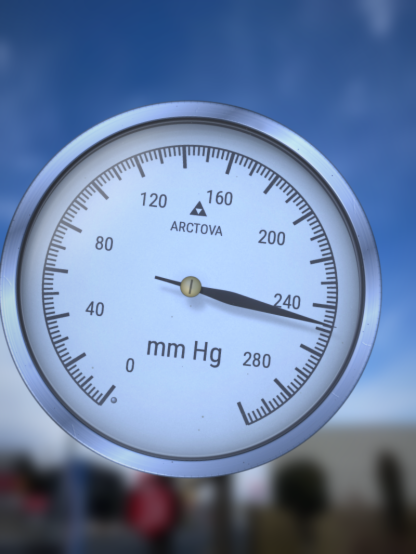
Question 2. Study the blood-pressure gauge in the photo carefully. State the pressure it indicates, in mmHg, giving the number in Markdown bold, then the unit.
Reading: **248** mmHg
